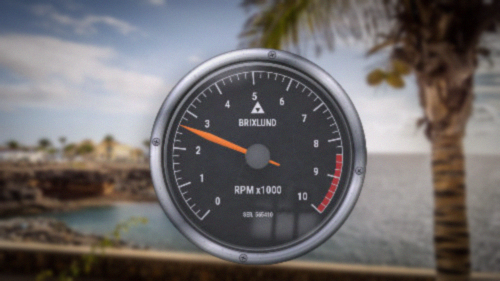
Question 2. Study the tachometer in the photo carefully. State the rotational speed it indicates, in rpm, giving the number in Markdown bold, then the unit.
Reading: **2600** rpm
